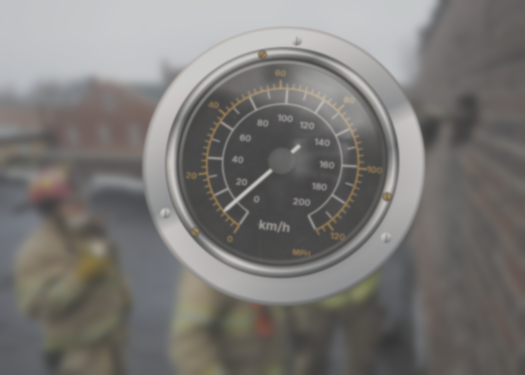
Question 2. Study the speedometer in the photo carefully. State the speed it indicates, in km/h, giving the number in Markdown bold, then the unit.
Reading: **10** km/h
